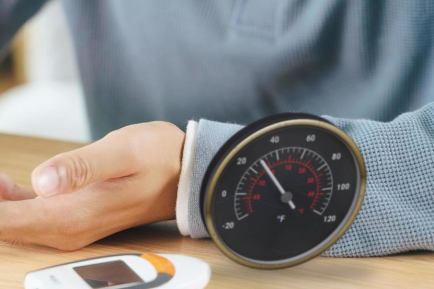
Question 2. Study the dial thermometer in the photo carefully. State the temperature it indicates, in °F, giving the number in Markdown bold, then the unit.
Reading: **28** °F
